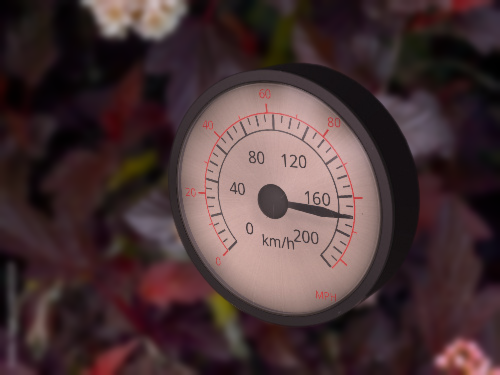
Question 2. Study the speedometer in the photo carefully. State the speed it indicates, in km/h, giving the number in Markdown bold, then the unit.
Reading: **170** km/h
